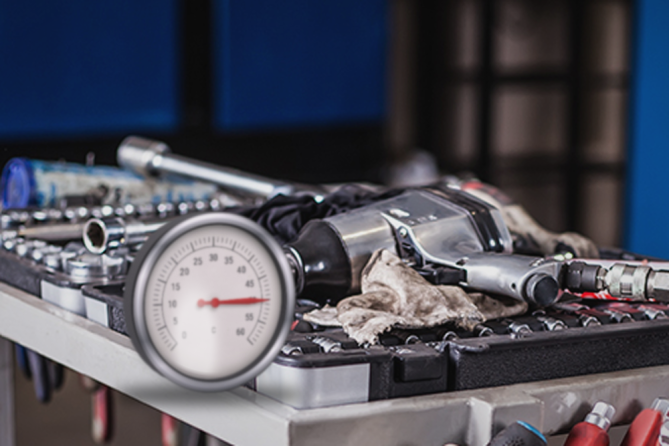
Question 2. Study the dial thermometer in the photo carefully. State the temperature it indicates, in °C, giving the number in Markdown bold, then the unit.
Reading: **50** °C
